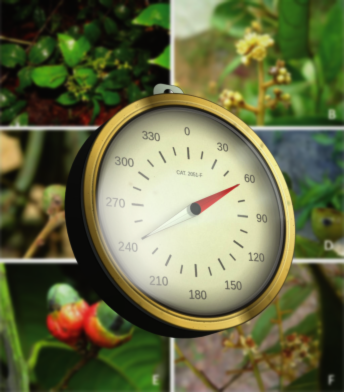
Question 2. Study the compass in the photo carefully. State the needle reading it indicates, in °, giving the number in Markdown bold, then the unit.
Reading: **60** °
